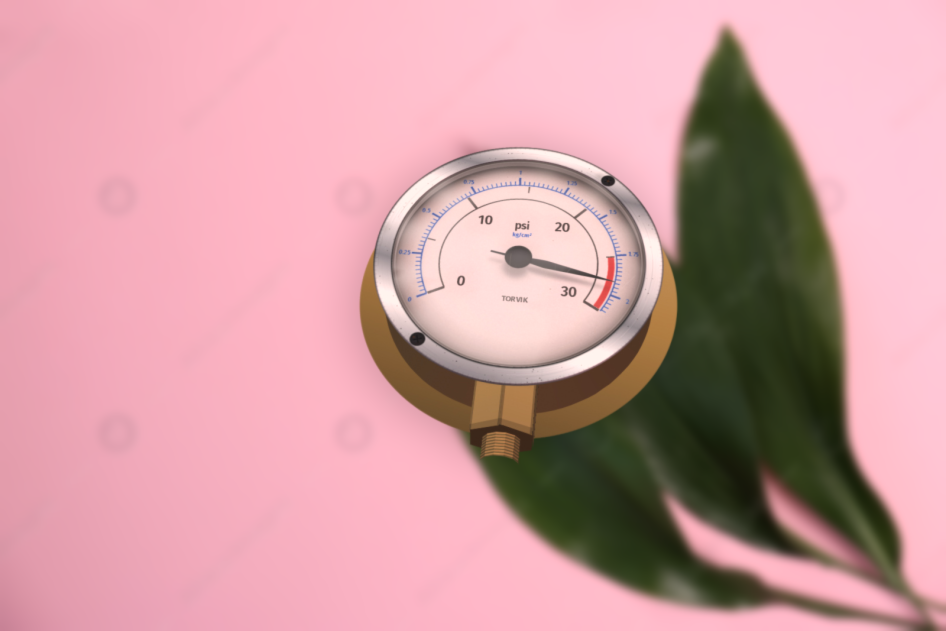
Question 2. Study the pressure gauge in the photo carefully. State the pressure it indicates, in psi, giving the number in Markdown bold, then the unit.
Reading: **27.5** psi
